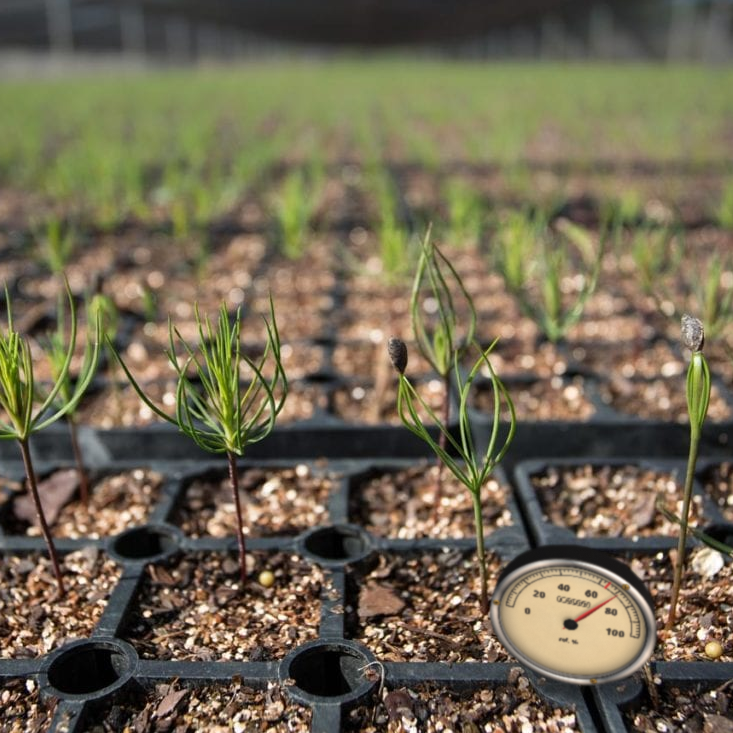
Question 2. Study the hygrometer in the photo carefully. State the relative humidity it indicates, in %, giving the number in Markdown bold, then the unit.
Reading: **70** %
